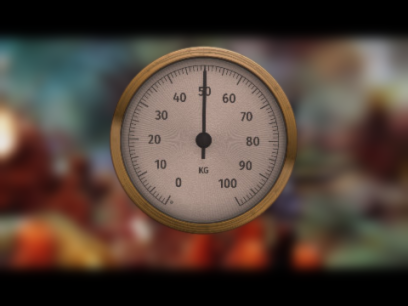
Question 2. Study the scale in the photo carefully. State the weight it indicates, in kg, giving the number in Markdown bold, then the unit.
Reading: **50** kg
